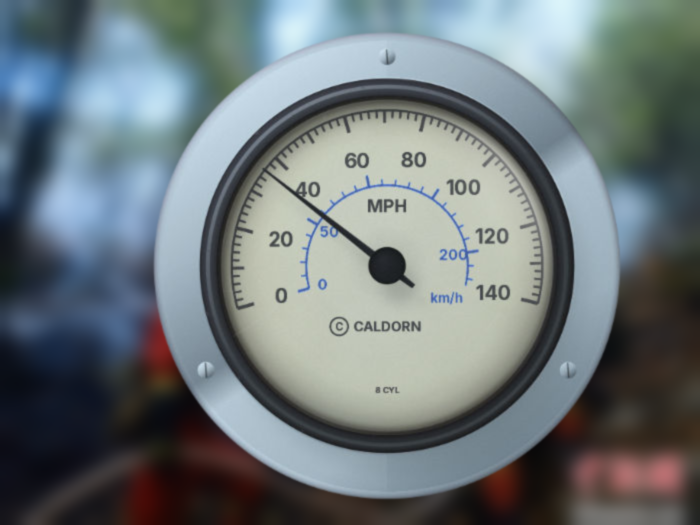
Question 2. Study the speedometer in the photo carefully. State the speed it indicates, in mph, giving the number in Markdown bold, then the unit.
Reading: **36** mph
